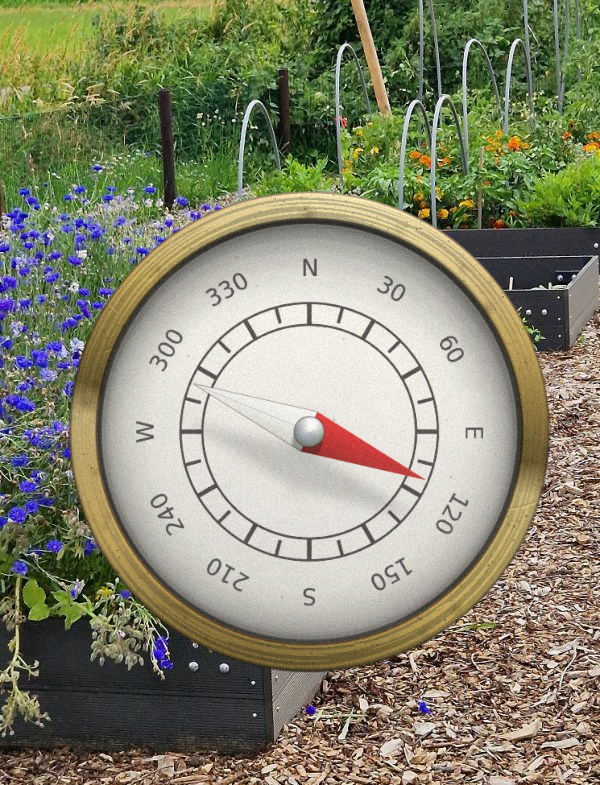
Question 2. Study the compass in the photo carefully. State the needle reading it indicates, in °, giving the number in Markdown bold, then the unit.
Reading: **112.5** °
